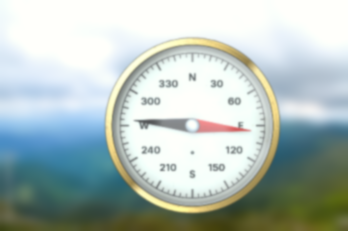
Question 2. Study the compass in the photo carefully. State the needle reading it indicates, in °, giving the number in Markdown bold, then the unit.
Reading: **95** °
